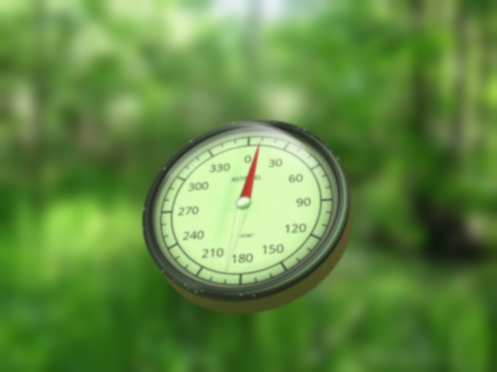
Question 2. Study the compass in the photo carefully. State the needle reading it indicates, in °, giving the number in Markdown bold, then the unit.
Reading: **10** °
